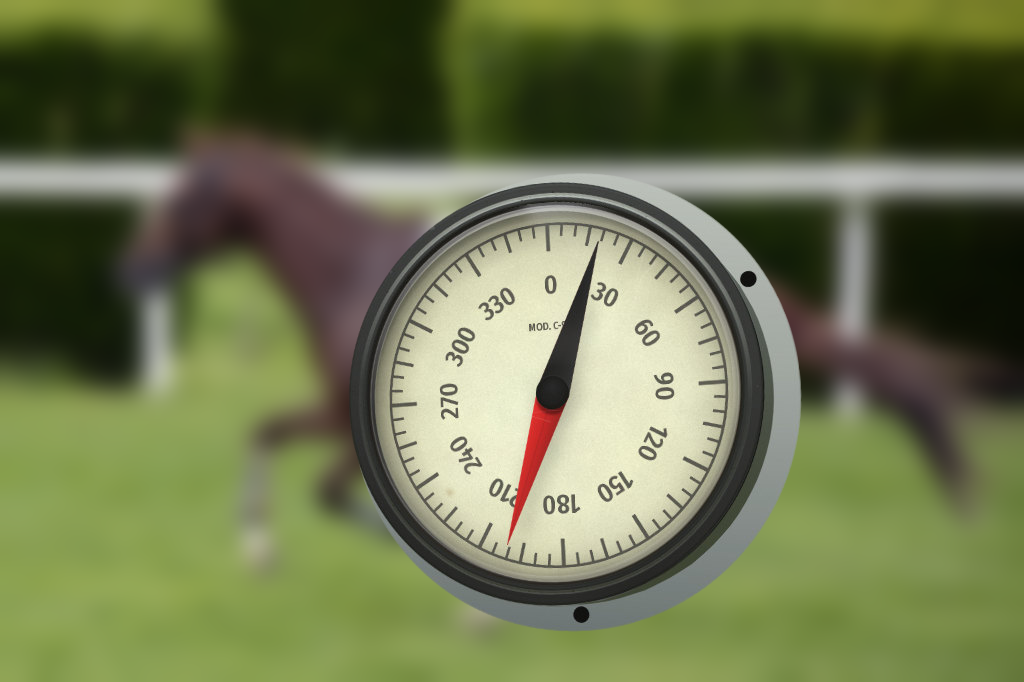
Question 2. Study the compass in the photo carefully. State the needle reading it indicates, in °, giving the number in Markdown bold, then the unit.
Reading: **200** °
